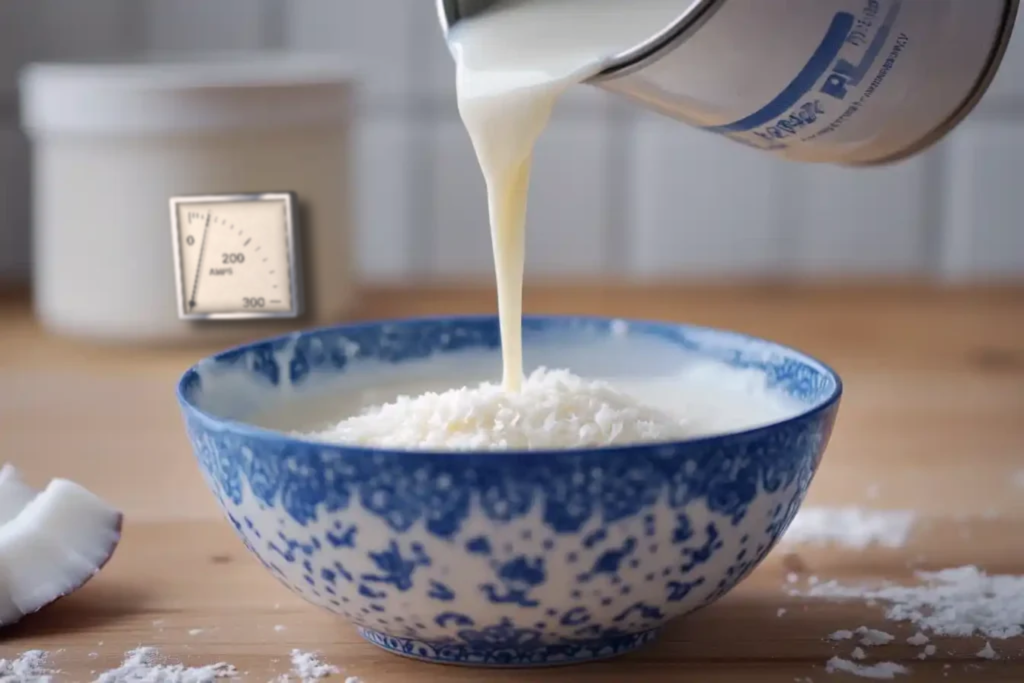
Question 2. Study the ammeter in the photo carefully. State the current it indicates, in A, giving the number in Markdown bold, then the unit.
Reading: **100** A
